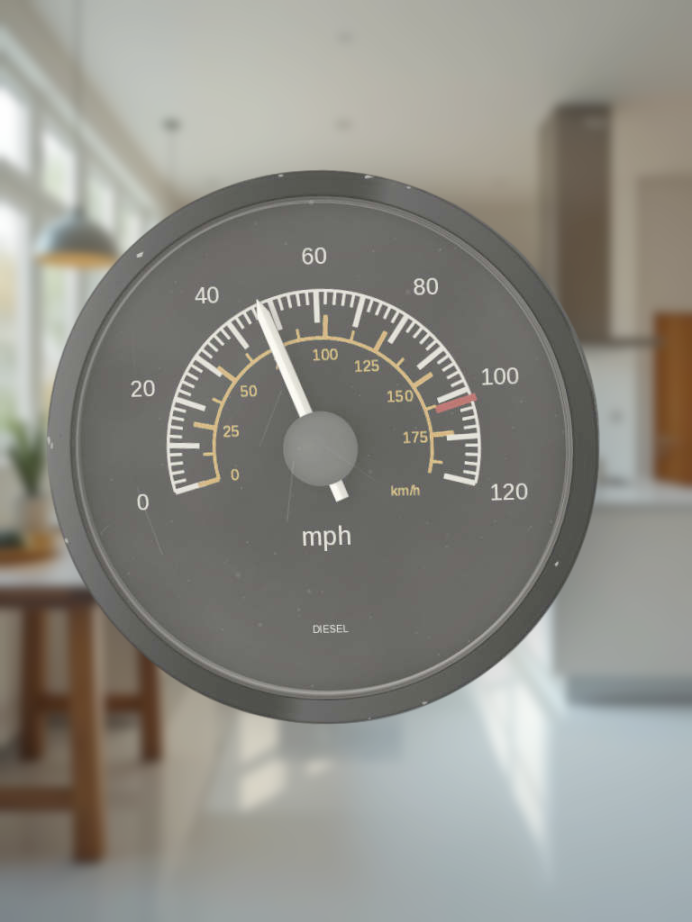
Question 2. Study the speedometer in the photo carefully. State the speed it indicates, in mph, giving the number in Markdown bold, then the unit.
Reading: **48** mph
